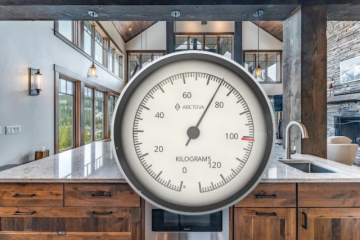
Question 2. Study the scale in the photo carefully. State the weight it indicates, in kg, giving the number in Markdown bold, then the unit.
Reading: **75** kg
